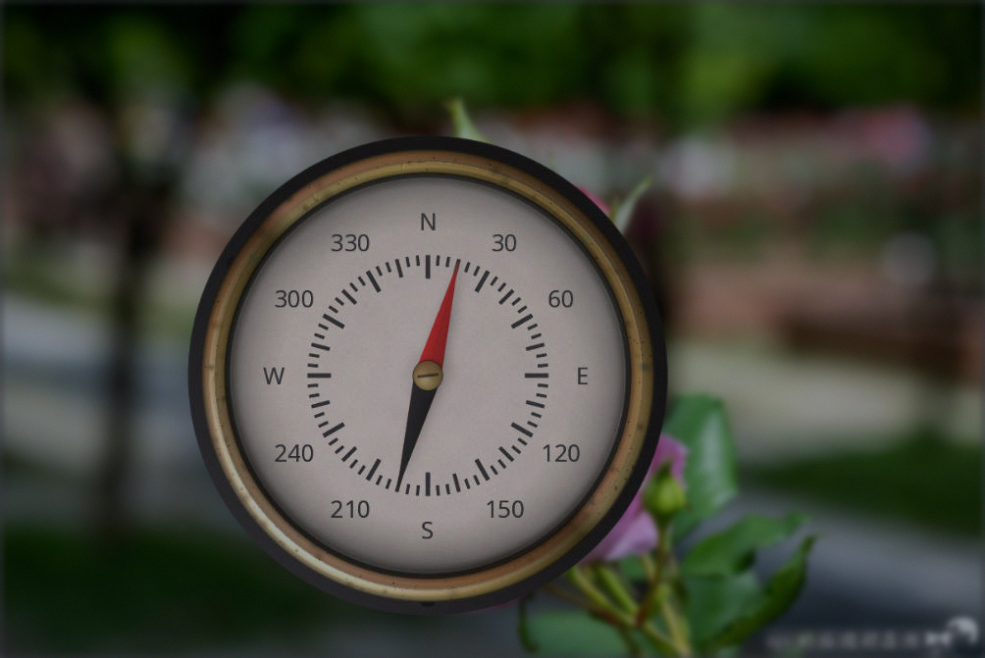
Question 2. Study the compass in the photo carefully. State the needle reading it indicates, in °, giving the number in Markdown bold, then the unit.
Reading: **15** °
